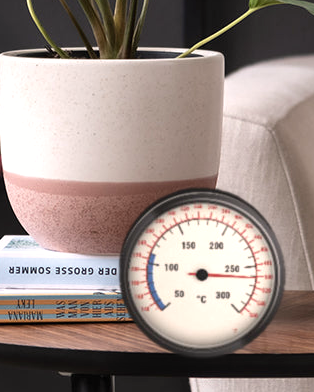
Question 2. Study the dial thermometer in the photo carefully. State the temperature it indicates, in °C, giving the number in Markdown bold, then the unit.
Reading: **260** °C
